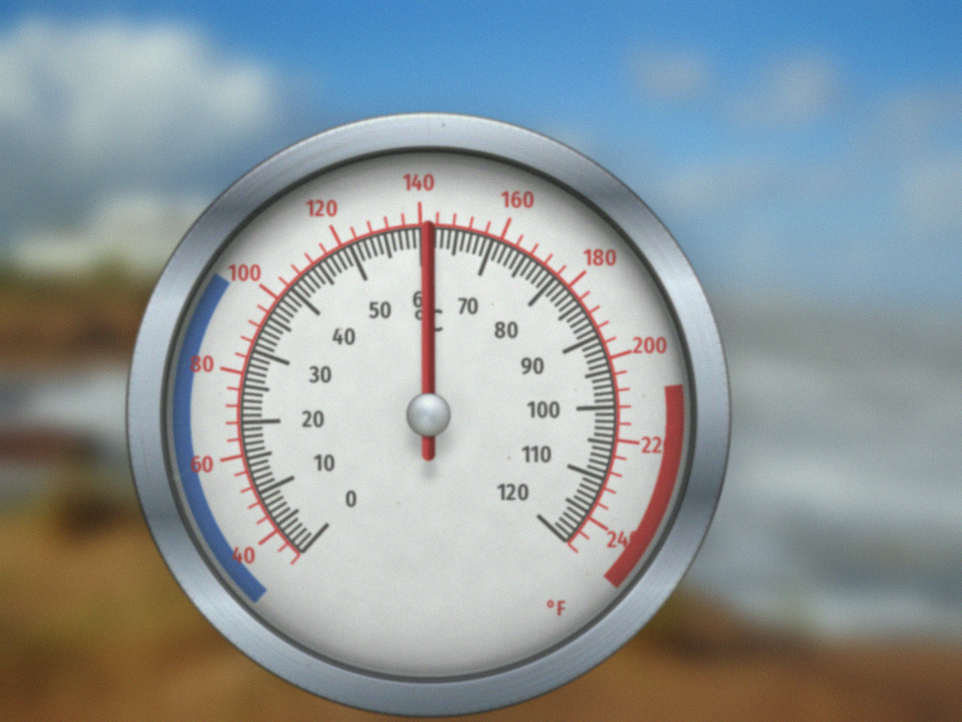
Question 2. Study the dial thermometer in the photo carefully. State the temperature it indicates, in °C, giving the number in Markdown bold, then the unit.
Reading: **61** °C
